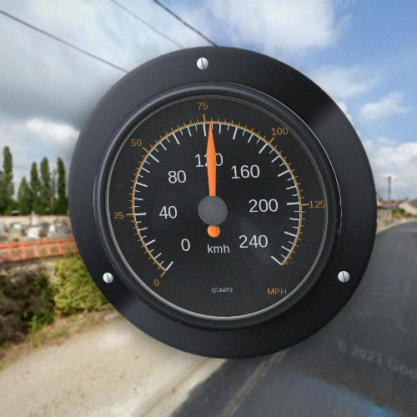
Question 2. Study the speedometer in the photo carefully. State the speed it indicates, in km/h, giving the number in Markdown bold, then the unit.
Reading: **125** km/h
